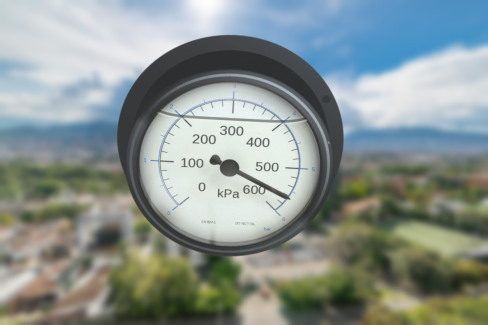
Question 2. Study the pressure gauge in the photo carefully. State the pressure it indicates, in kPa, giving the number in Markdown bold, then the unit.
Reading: **560** kPa
